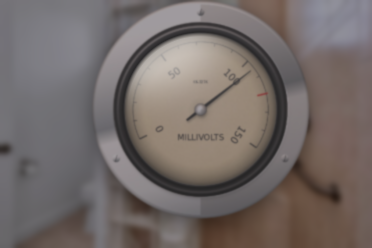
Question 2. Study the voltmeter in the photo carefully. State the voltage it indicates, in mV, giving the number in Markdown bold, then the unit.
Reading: **105** mV
